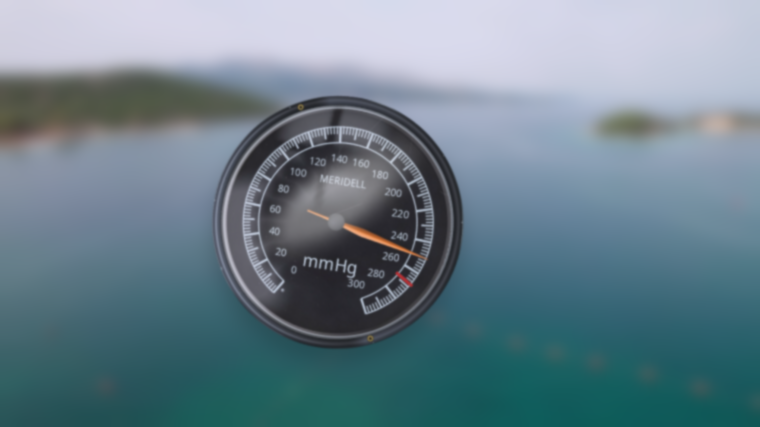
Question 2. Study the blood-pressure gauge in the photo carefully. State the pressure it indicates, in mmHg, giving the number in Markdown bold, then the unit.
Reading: **250** mmHg
